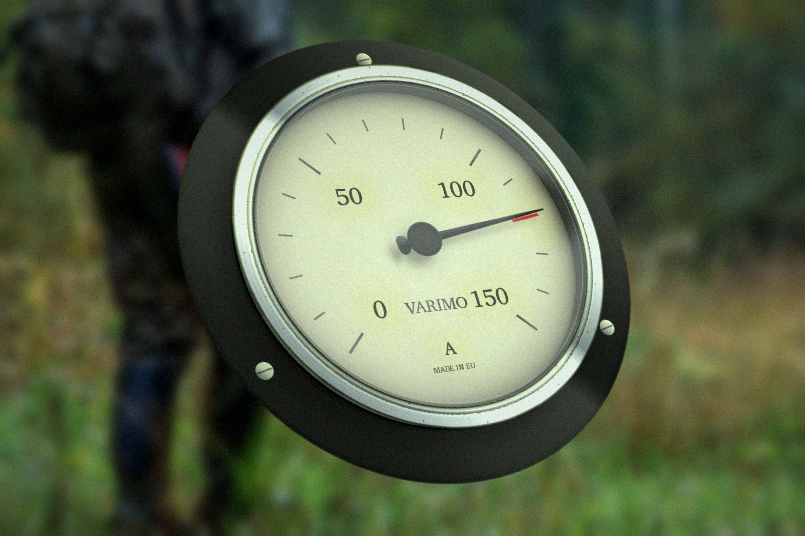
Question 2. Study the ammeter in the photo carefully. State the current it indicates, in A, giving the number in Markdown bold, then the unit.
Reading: **120** A
